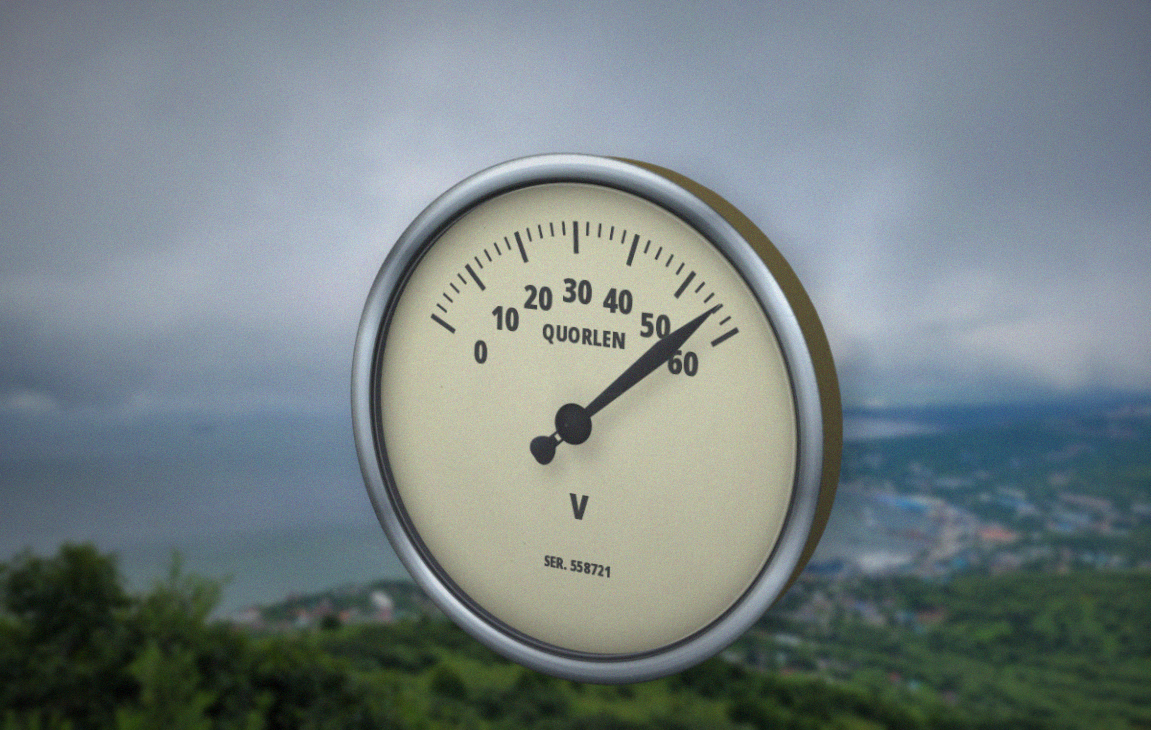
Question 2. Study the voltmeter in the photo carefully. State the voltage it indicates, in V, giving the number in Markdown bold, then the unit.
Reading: **56** V
